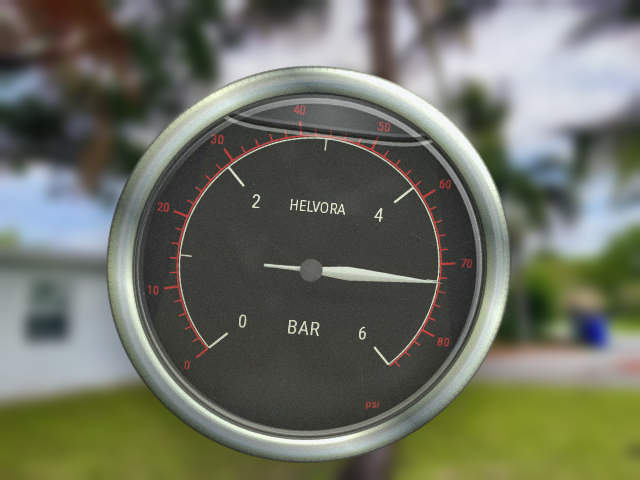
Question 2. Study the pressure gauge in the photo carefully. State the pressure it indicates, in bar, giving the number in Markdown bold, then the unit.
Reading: **5** bar
